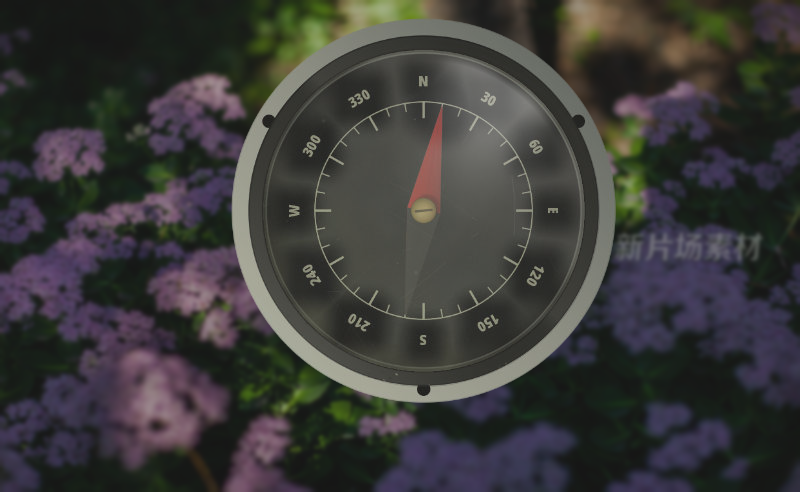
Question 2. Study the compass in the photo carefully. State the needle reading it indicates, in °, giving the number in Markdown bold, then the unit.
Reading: **10** °
